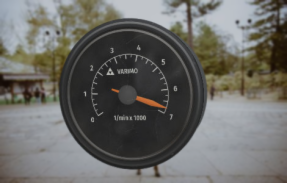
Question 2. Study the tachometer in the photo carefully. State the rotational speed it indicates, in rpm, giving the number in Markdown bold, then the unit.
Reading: **6750** rpm
